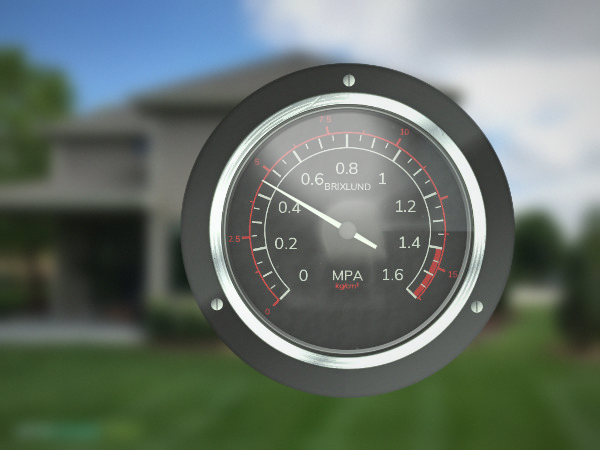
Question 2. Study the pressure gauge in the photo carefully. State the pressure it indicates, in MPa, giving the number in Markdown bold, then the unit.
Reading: **0.45** MPa
